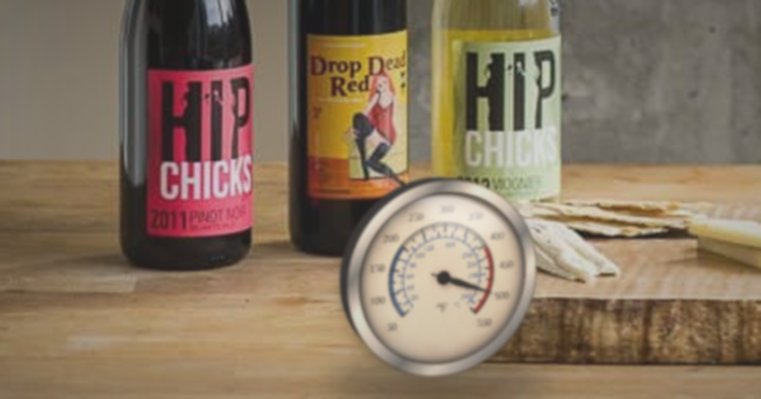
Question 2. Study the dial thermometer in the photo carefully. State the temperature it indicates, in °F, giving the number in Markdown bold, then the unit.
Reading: **500** °F
